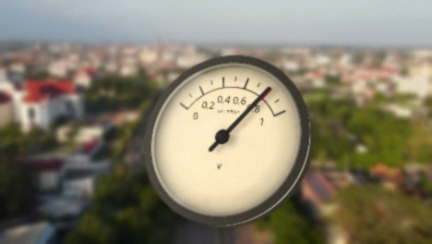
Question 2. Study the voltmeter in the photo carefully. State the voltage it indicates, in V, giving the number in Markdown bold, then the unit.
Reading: **0.8** V
